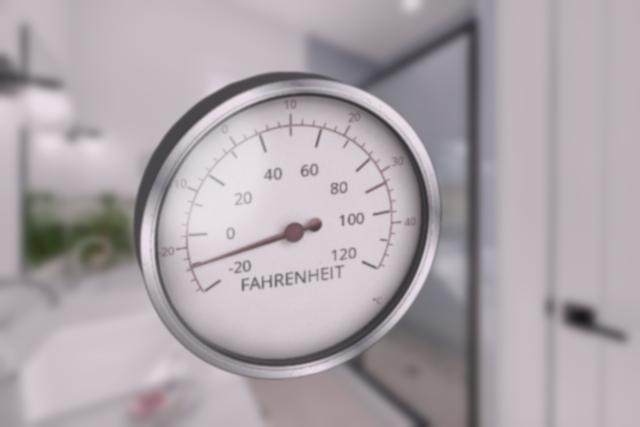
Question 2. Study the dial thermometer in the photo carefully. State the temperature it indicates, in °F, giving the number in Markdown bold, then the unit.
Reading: **-10** °F
